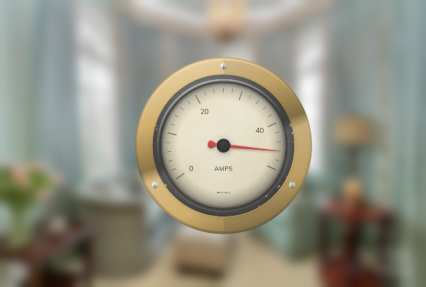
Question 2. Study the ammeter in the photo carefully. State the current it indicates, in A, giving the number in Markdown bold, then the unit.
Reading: **46** A
